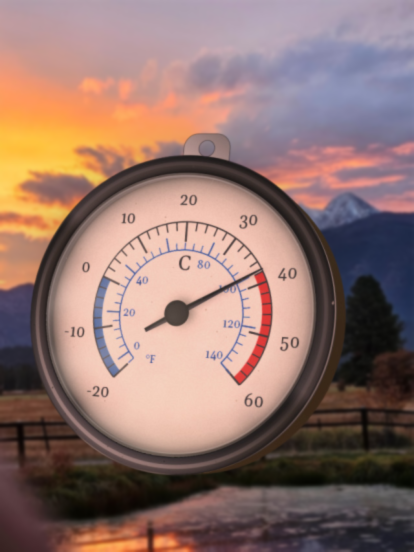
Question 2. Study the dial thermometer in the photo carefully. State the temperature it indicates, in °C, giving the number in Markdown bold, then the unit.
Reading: **38** °C
